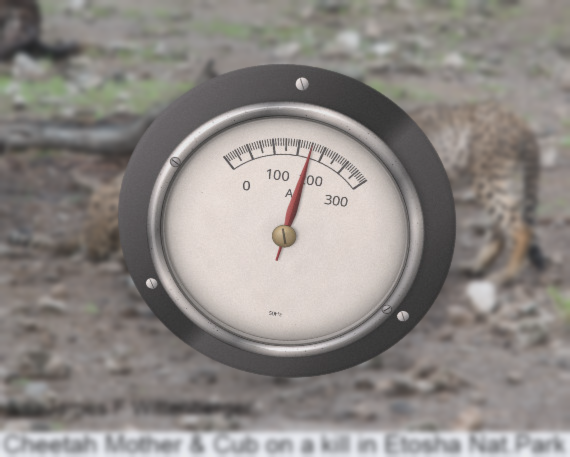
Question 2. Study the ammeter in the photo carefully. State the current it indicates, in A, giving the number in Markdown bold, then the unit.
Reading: **175** A
